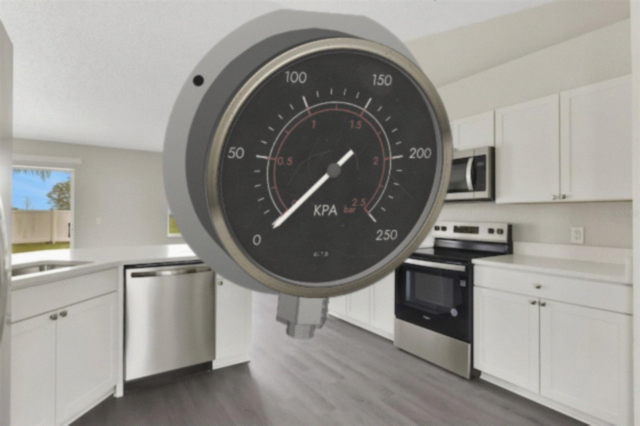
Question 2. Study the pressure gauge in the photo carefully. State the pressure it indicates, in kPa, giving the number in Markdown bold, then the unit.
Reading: **0** kPa
